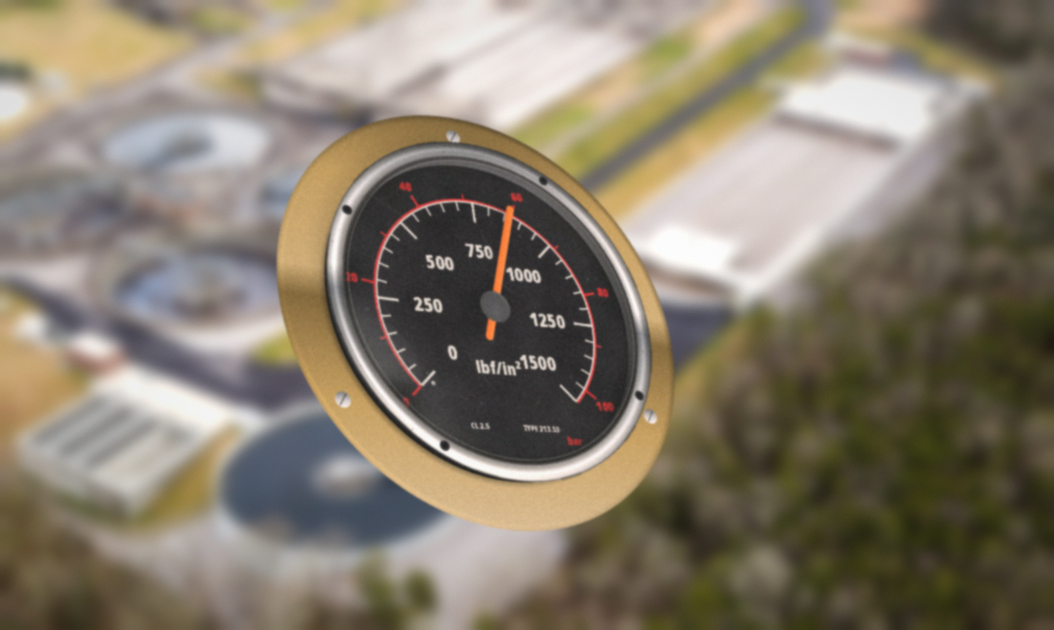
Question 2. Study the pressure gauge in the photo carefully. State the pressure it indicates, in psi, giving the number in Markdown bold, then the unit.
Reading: **850** psi
